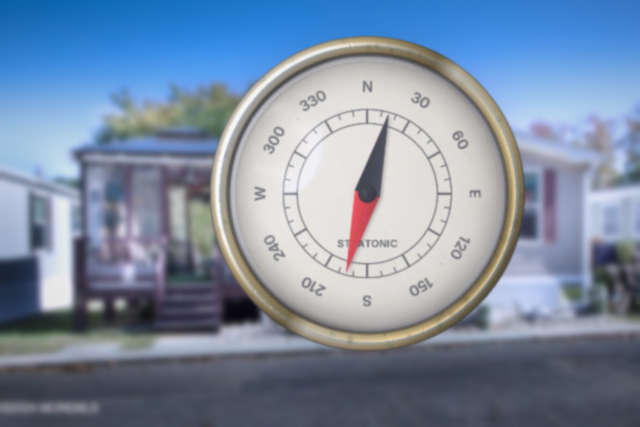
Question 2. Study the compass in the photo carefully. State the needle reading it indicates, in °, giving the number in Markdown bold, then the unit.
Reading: **195** °
